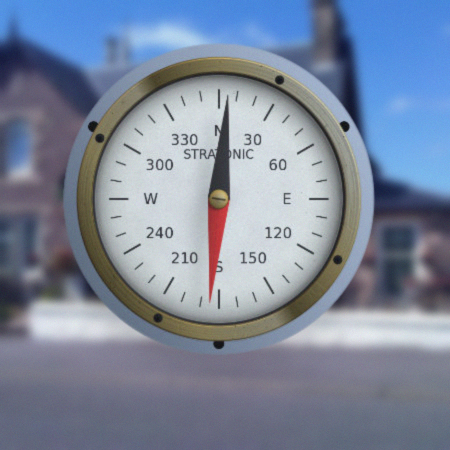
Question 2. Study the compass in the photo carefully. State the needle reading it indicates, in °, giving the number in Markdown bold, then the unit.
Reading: **185** °
